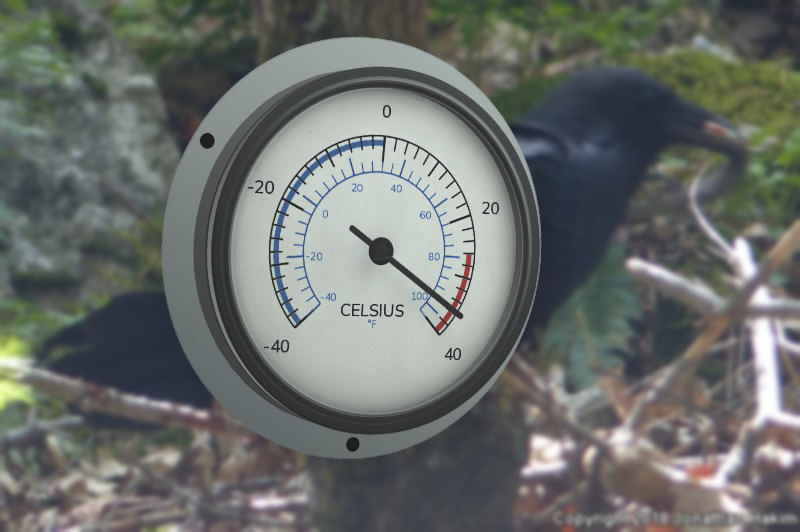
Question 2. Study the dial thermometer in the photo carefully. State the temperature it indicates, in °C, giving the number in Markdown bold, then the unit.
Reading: **36** °C
